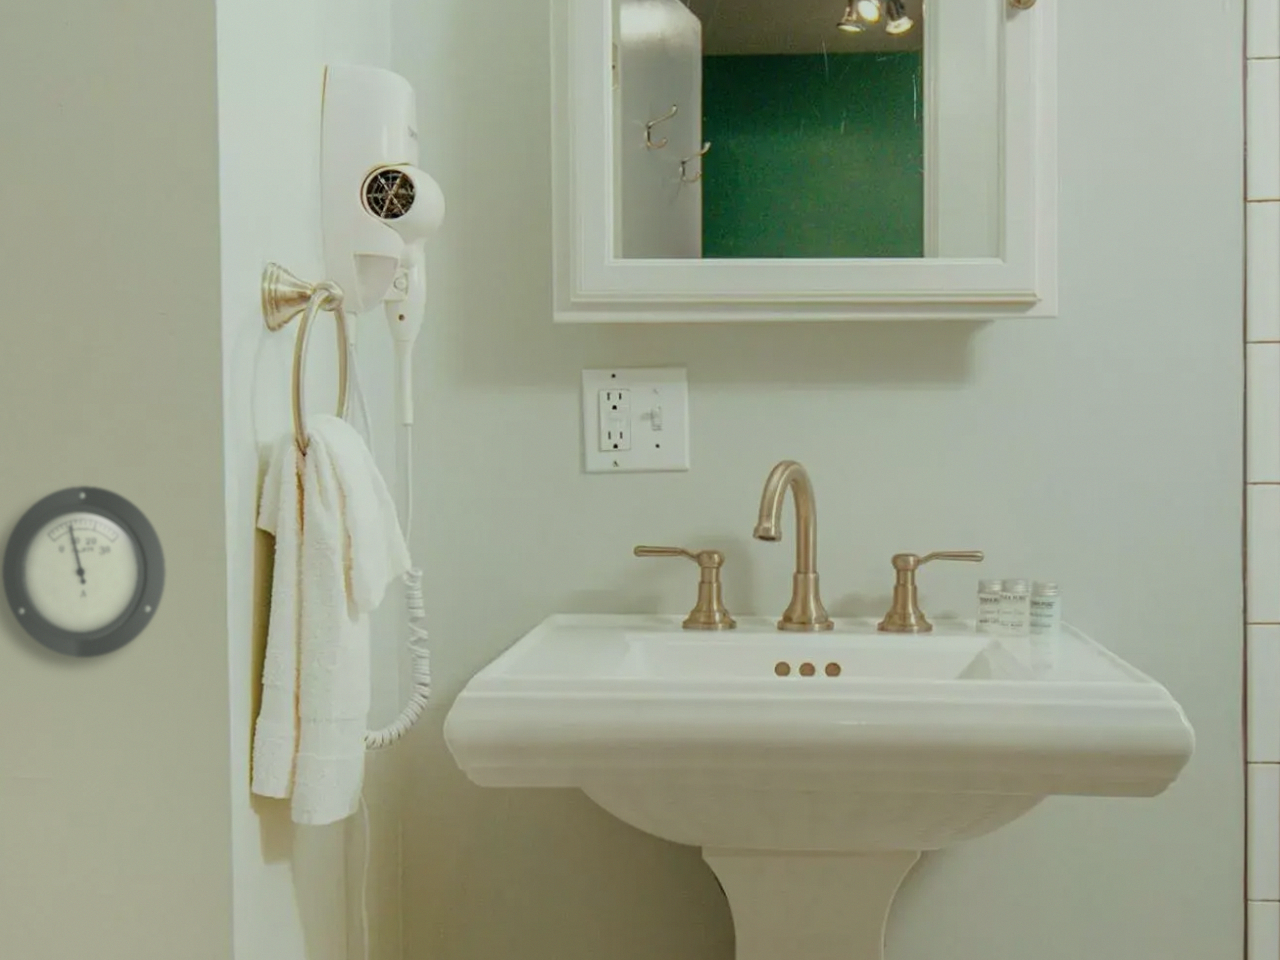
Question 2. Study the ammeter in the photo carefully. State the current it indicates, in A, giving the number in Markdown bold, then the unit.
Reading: **10** A
